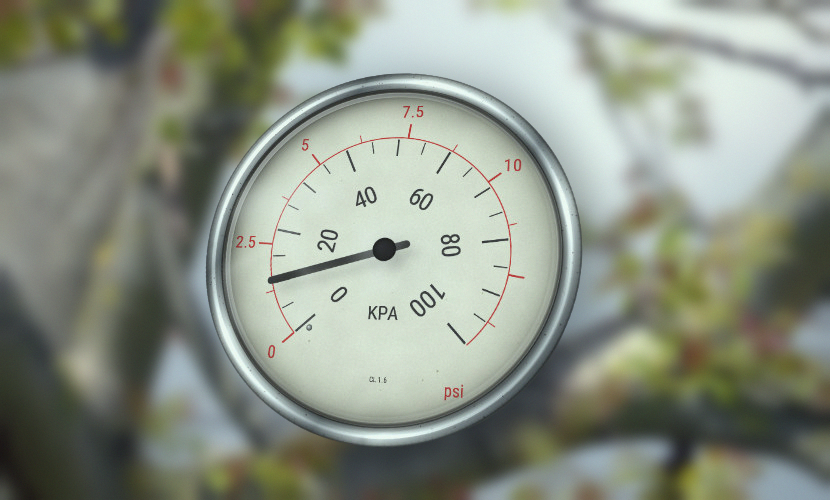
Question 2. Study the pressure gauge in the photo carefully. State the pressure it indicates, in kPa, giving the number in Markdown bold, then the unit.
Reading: **10** kPa
